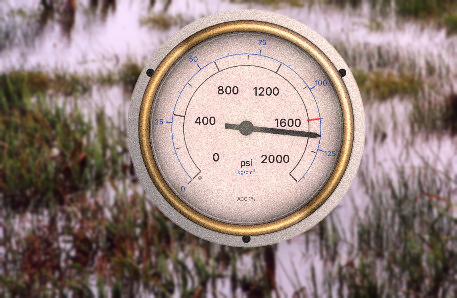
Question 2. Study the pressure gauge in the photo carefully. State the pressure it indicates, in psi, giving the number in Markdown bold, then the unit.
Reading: **1700** psi
